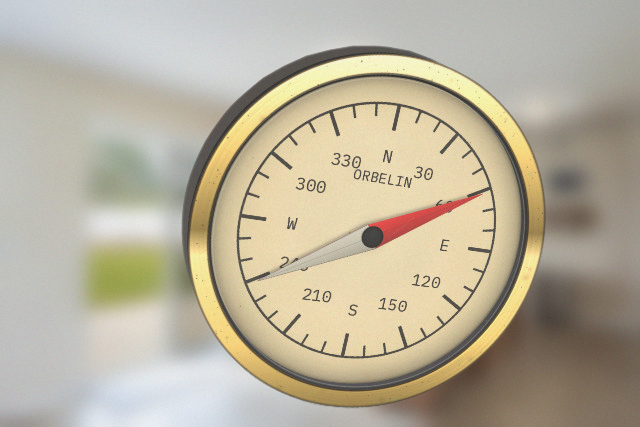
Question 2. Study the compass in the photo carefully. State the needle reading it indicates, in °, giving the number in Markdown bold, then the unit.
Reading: **60** °
